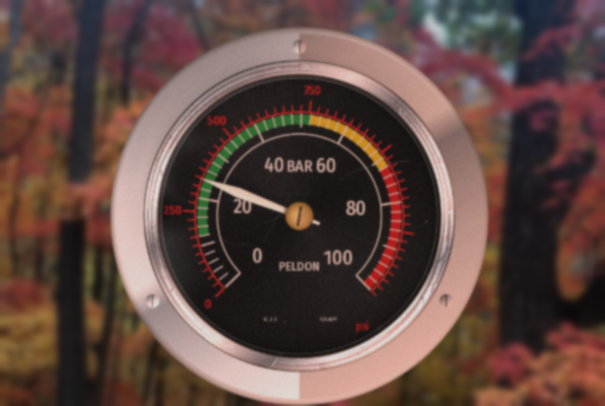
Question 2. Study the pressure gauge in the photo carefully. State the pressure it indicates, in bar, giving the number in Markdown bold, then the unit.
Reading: **24** bar
